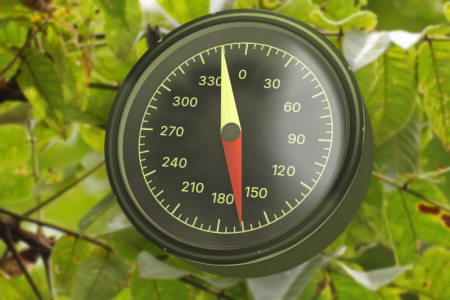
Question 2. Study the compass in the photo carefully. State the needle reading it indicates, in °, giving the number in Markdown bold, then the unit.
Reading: **165** °
